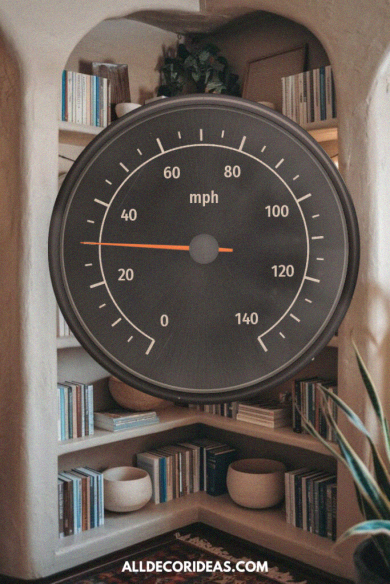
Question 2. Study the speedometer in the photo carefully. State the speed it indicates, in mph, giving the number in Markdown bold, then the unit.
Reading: **30** mph
